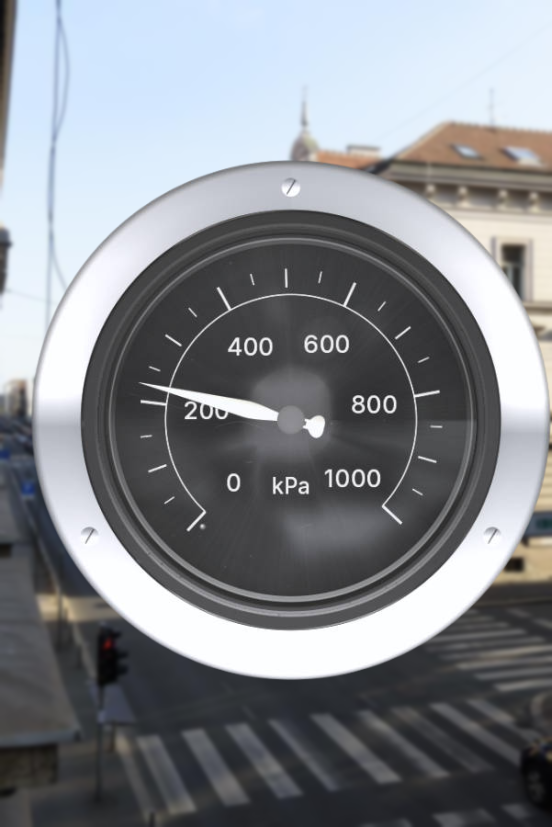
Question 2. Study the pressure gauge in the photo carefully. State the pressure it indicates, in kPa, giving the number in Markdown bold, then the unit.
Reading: **225** kPa
